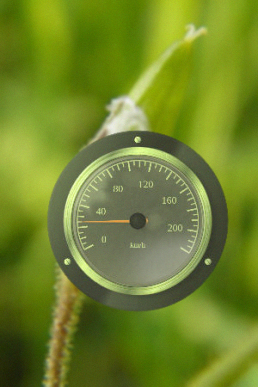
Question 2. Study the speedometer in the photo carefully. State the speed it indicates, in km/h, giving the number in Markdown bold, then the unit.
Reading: **25** km/h
